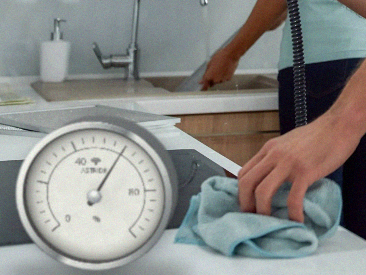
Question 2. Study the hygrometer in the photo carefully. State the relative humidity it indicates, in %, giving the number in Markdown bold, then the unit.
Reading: **60** %
